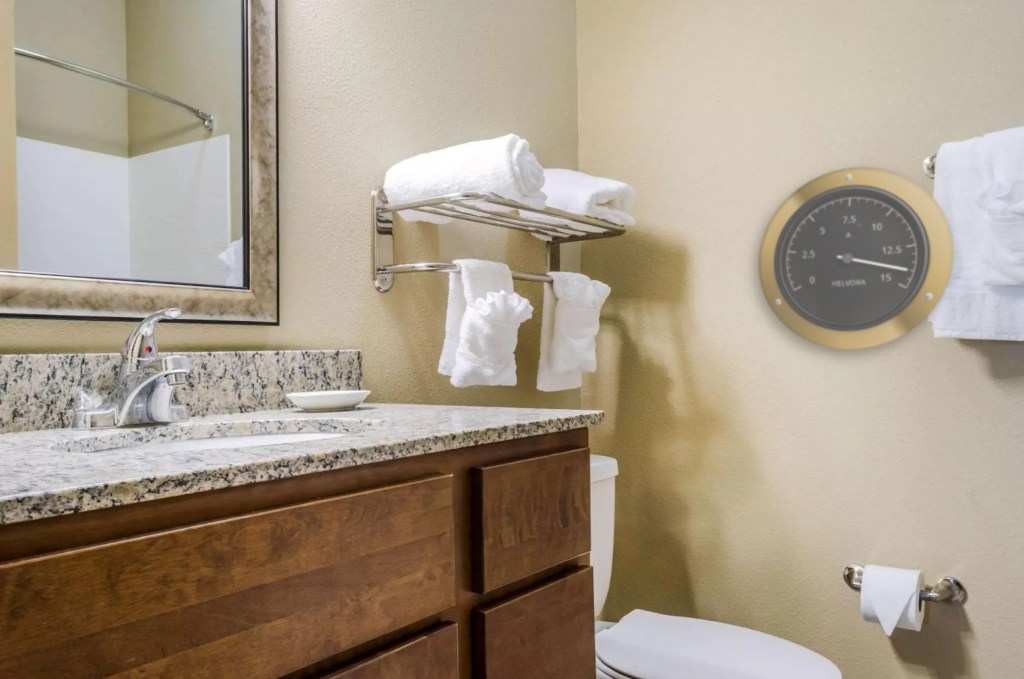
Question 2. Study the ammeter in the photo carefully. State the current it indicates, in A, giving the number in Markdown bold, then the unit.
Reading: **14** A
